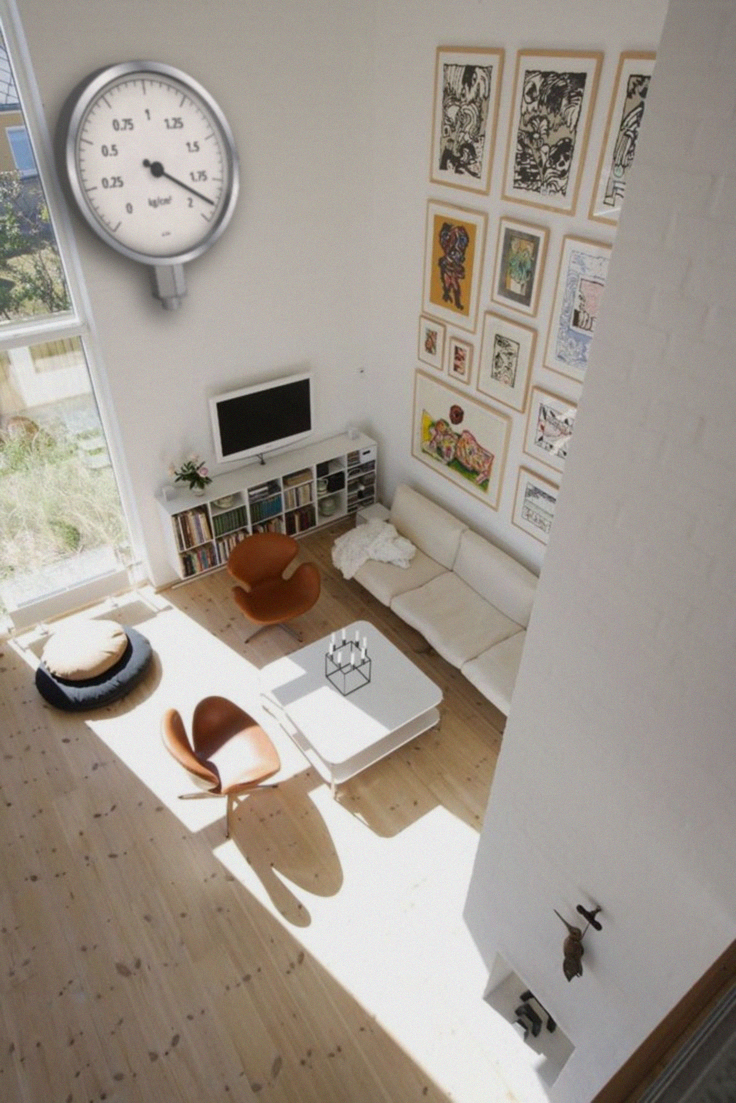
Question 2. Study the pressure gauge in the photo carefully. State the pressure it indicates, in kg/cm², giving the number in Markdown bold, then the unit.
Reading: **1.9** kg/cm²
